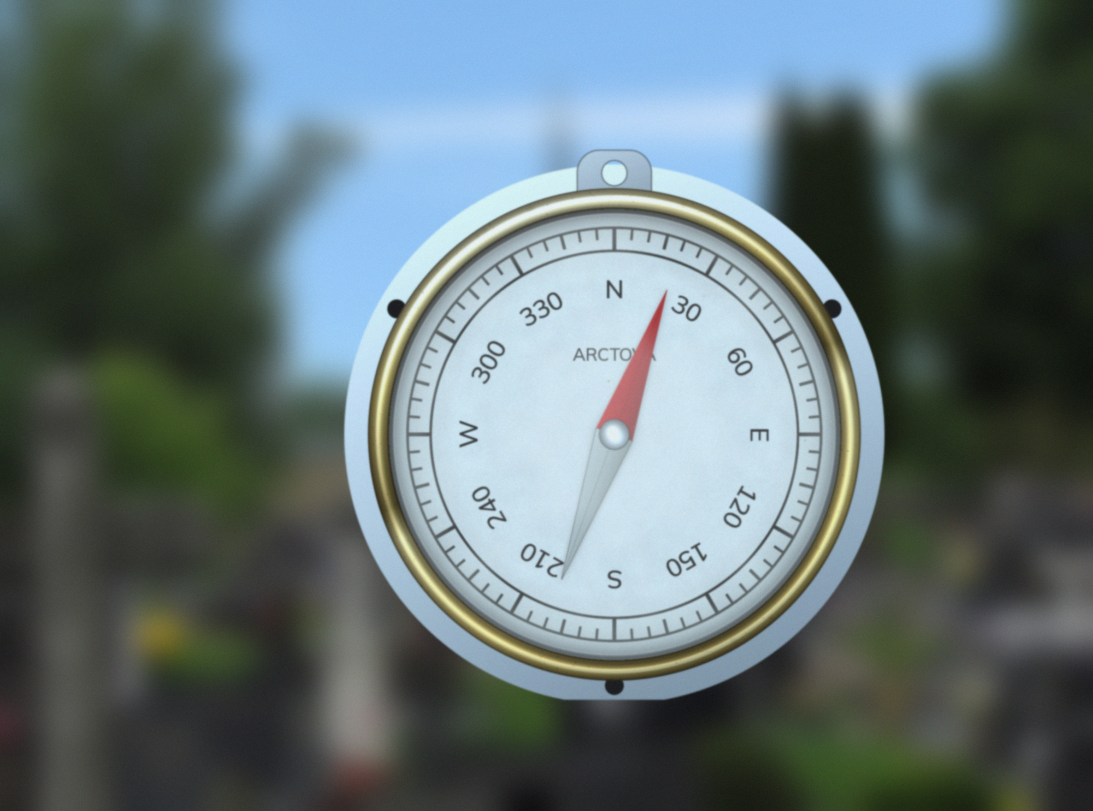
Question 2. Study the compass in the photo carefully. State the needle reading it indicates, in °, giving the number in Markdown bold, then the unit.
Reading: **20** °
